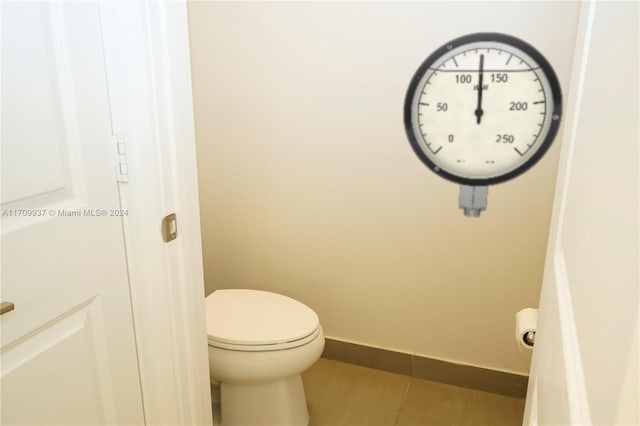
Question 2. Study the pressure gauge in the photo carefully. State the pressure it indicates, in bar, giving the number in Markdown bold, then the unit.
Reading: **125** bar
